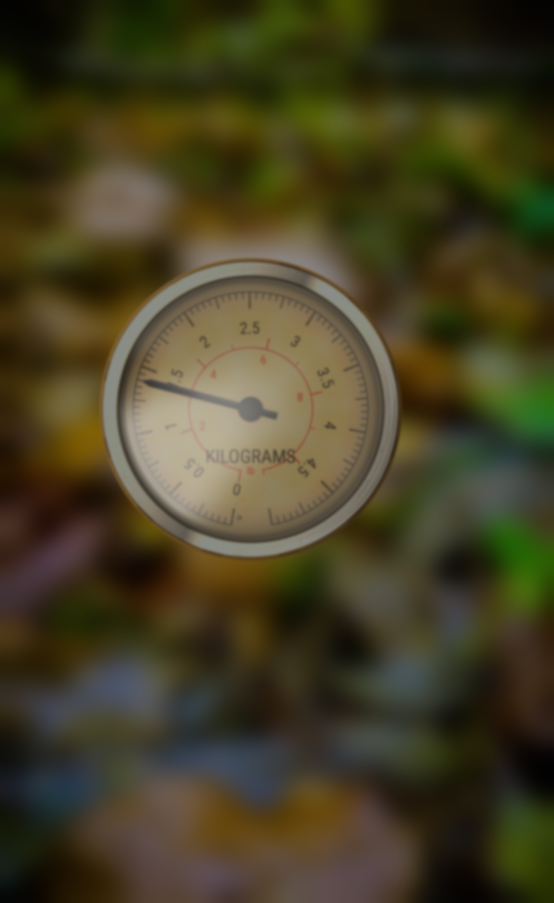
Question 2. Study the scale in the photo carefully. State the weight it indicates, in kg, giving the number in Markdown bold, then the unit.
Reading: **1.4** kg
